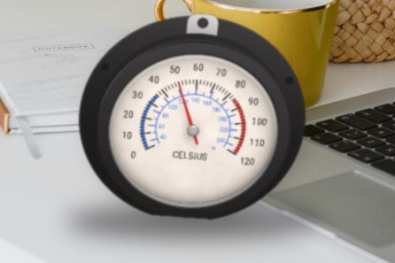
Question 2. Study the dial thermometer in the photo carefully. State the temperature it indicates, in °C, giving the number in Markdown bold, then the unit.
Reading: **50** °C
